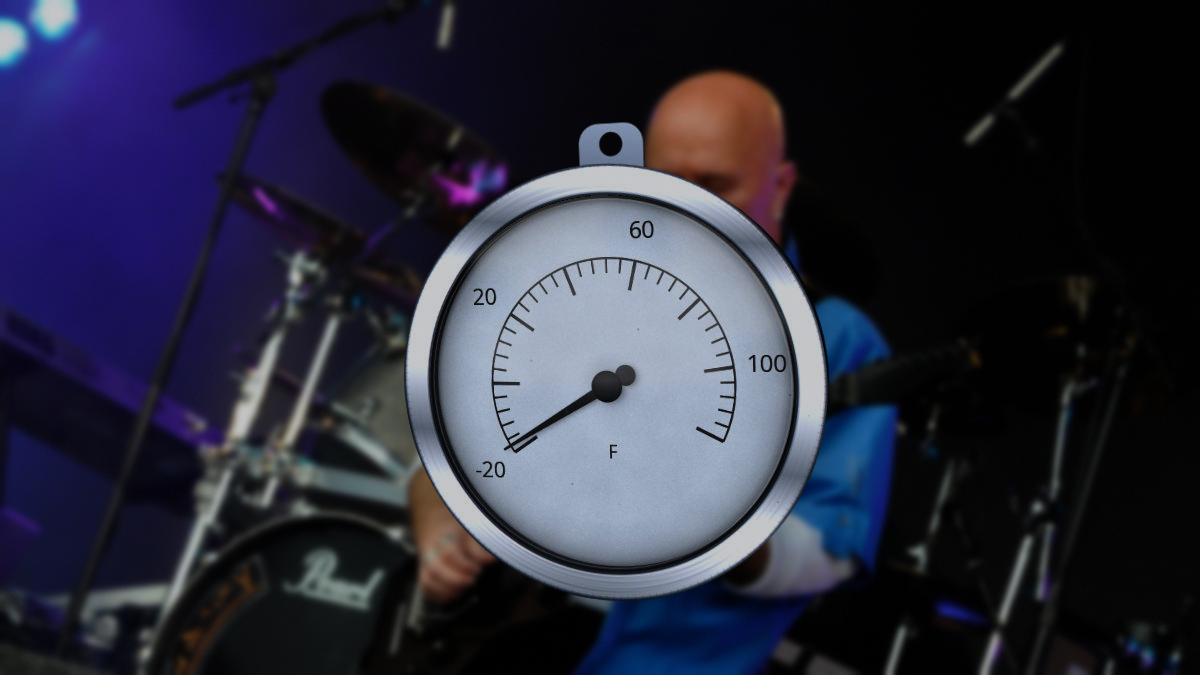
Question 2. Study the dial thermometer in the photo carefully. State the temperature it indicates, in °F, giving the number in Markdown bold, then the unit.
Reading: **-18** °F
